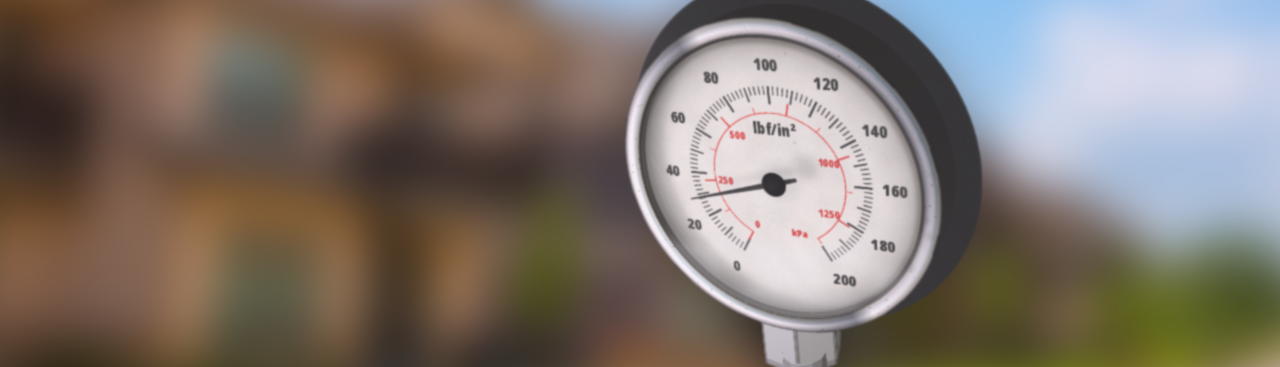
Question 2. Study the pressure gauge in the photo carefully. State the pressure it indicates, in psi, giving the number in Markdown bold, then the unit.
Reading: **30** psi
